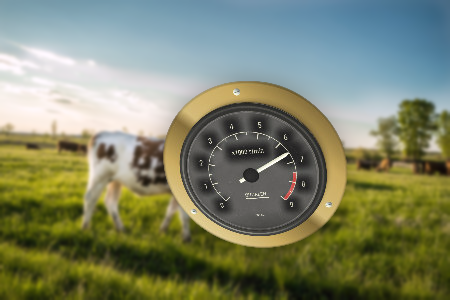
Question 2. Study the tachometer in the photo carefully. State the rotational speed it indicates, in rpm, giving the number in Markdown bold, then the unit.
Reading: **6500** rpm
